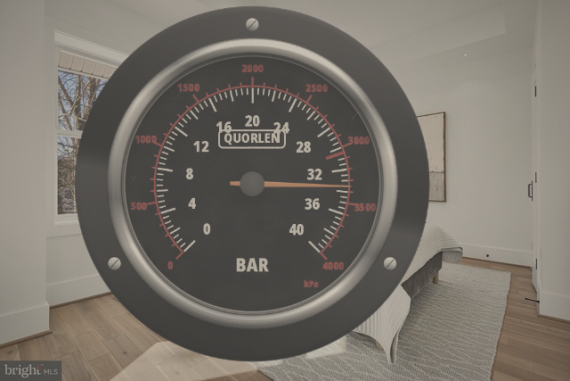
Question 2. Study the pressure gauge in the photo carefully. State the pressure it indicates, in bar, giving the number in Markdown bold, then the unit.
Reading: **33.5** bar
